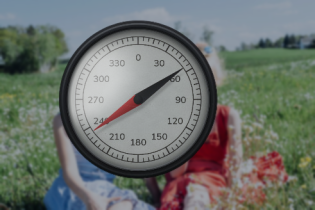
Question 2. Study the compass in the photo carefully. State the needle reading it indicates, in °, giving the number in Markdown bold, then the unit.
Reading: **235** °
